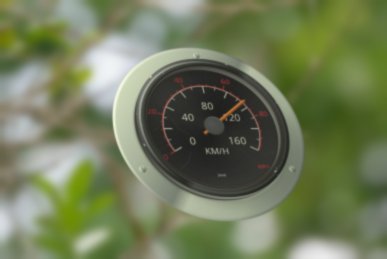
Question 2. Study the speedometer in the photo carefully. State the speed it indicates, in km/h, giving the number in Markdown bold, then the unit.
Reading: **115** km/h
